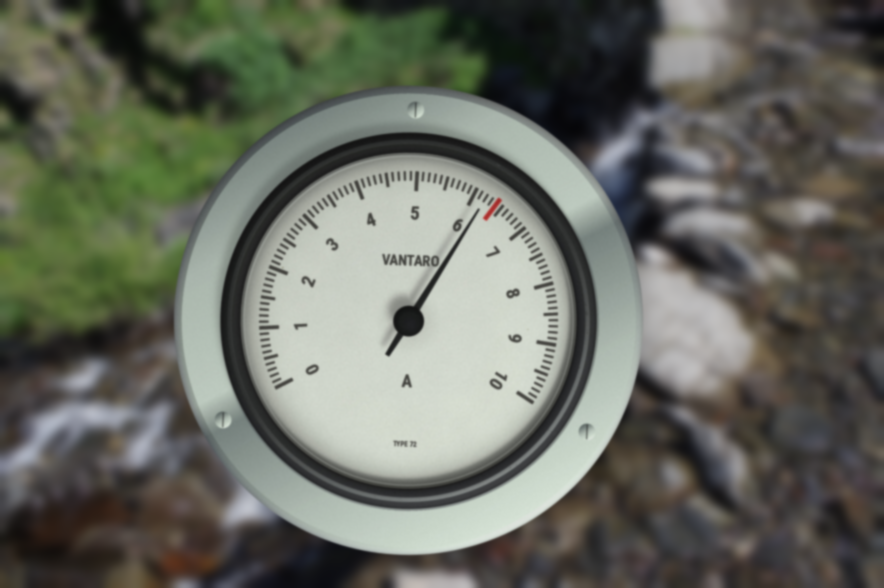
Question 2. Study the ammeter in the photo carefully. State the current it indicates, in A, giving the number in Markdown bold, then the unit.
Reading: **6.2** A
